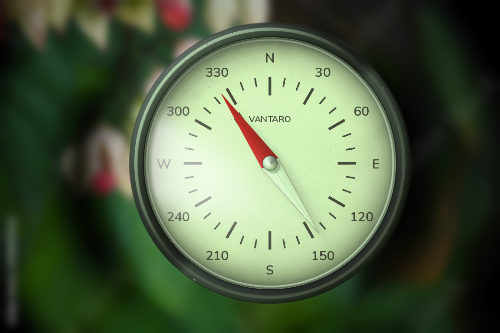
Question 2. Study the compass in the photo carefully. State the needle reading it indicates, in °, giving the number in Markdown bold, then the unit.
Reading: **325** °
